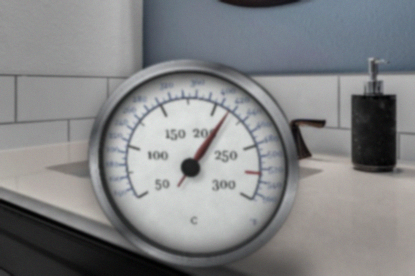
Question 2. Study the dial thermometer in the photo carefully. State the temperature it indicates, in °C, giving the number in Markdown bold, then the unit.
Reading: **212.5** °C
